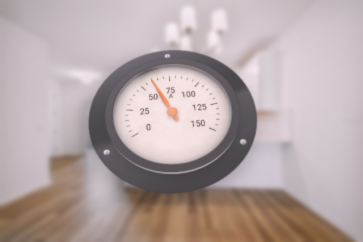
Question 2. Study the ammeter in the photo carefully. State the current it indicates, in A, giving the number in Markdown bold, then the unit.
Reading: **60** A
